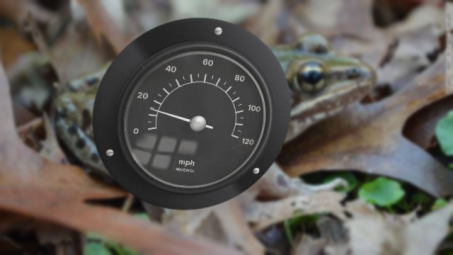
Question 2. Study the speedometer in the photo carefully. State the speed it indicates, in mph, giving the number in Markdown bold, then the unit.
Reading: **15** mph
